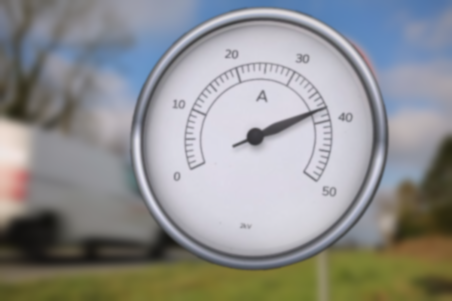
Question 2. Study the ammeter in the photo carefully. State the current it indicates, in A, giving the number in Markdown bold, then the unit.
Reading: **38** A
